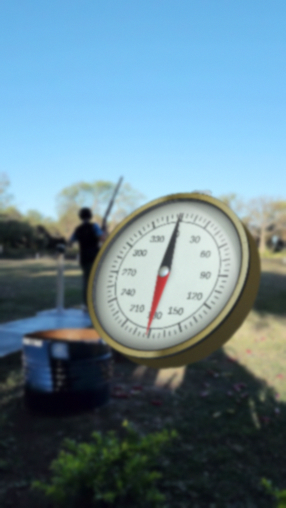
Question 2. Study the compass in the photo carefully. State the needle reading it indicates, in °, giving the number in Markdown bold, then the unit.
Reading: **180** °
